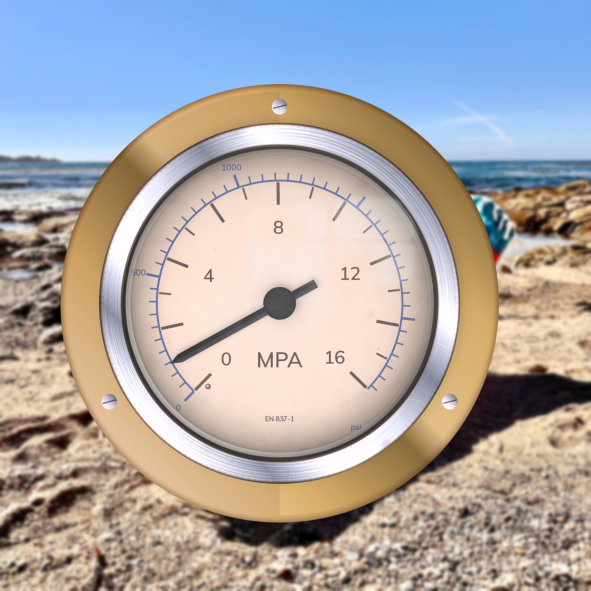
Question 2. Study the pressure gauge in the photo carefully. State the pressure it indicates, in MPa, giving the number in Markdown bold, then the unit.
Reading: **1** MPa
